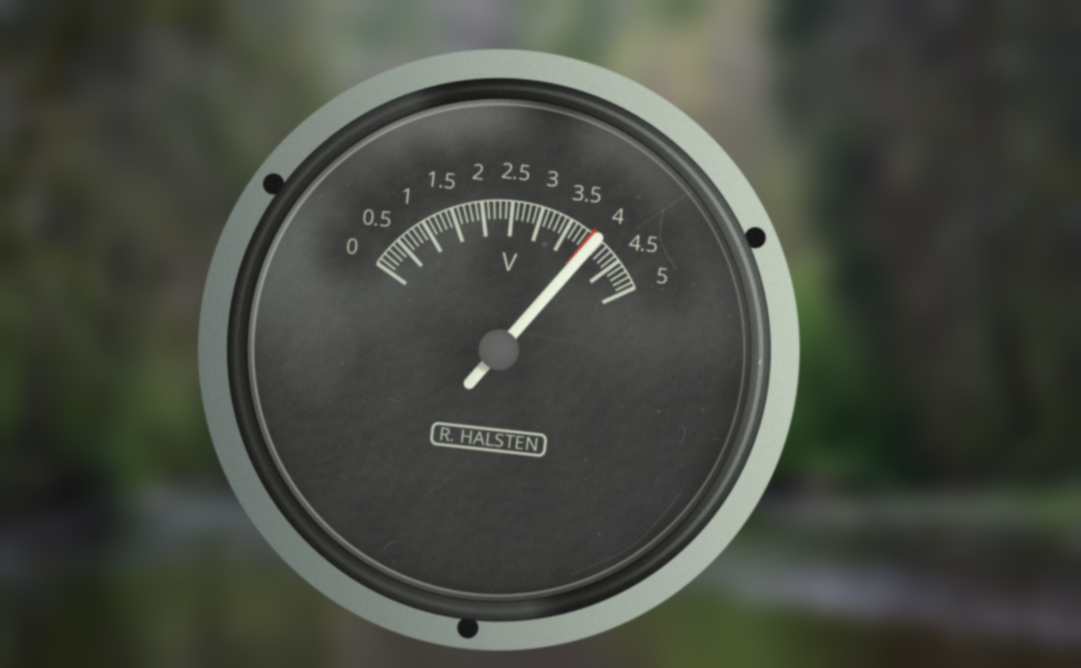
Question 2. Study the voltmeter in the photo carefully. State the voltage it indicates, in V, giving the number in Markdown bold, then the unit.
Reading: **4** V
